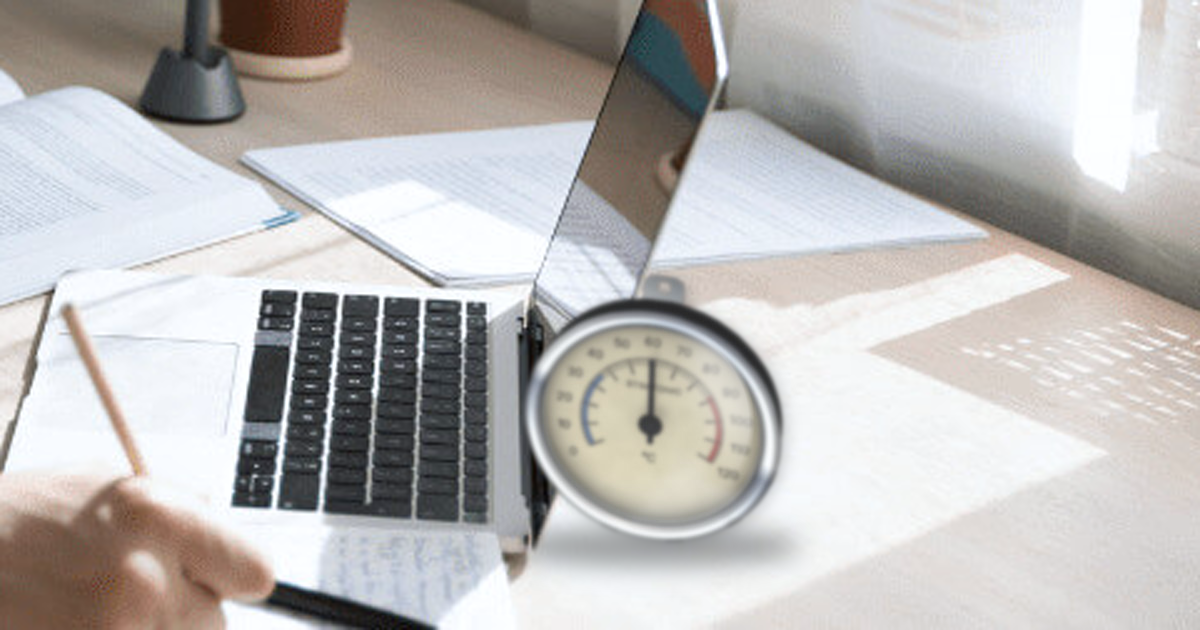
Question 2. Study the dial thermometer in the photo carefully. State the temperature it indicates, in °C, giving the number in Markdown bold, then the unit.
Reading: **60** °C
